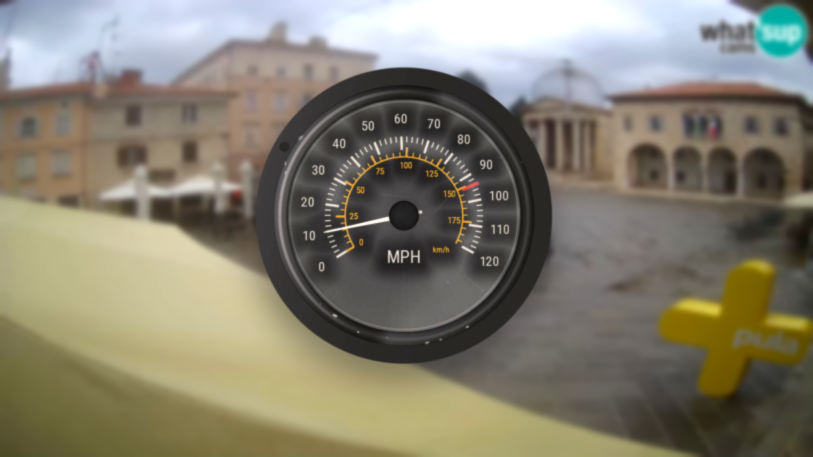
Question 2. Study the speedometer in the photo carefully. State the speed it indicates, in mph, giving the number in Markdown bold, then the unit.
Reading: **10** mph
